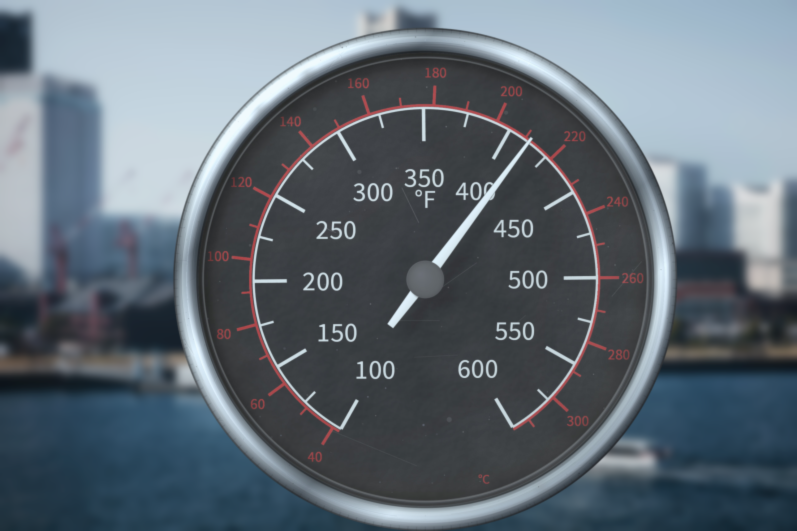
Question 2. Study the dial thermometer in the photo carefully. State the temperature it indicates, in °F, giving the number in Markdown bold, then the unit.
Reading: **412.5** °F
